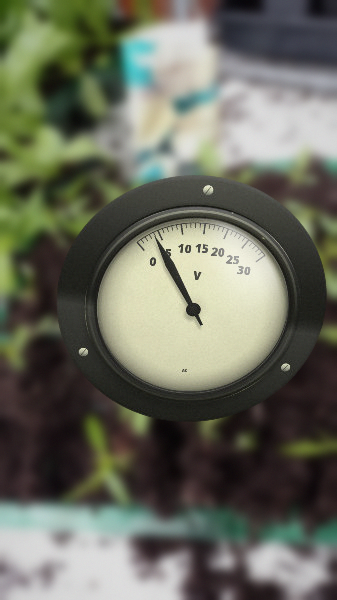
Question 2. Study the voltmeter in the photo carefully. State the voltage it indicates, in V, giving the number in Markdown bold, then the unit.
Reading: **4** V
